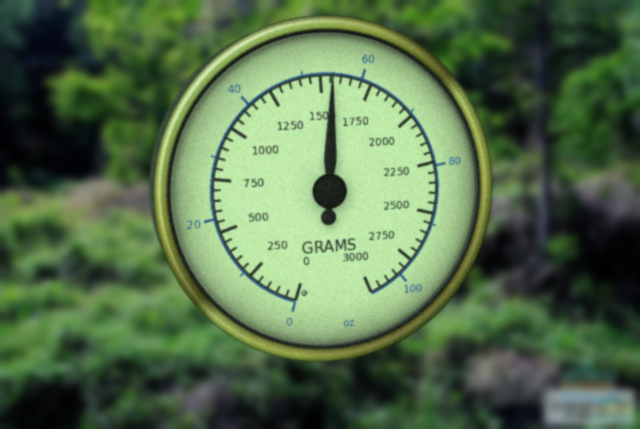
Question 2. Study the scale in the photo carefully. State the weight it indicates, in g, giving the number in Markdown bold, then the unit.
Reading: **1550** g
